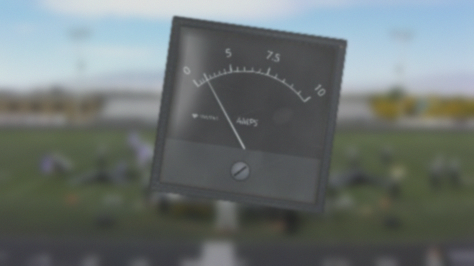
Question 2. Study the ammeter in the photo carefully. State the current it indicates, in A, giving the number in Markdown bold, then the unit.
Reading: **2.5** A
